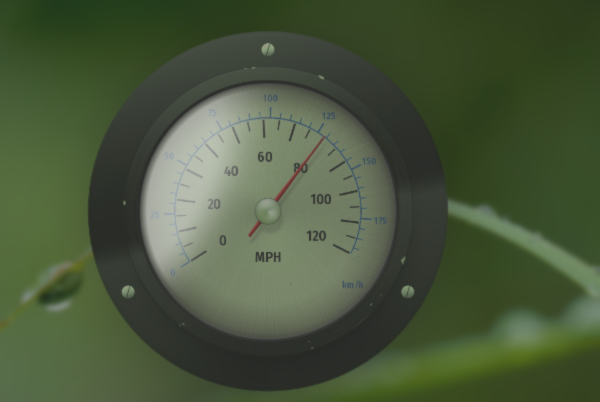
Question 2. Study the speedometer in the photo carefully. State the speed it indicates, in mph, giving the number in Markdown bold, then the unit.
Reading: **80** mph
